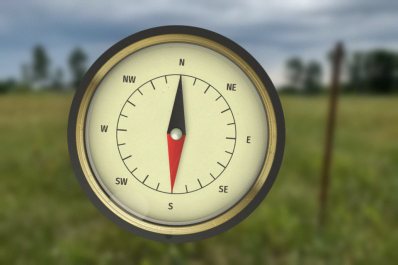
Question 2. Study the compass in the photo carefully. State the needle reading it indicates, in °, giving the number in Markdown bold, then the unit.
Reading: **180** °
